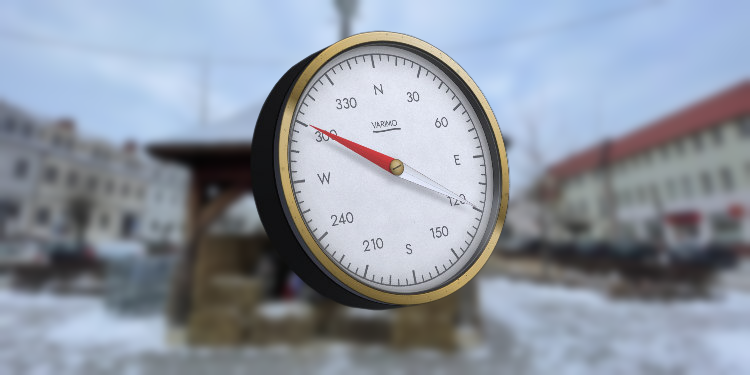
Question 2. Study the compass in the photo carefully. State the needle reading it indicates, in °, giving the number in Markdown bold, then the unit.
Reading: **300** °
